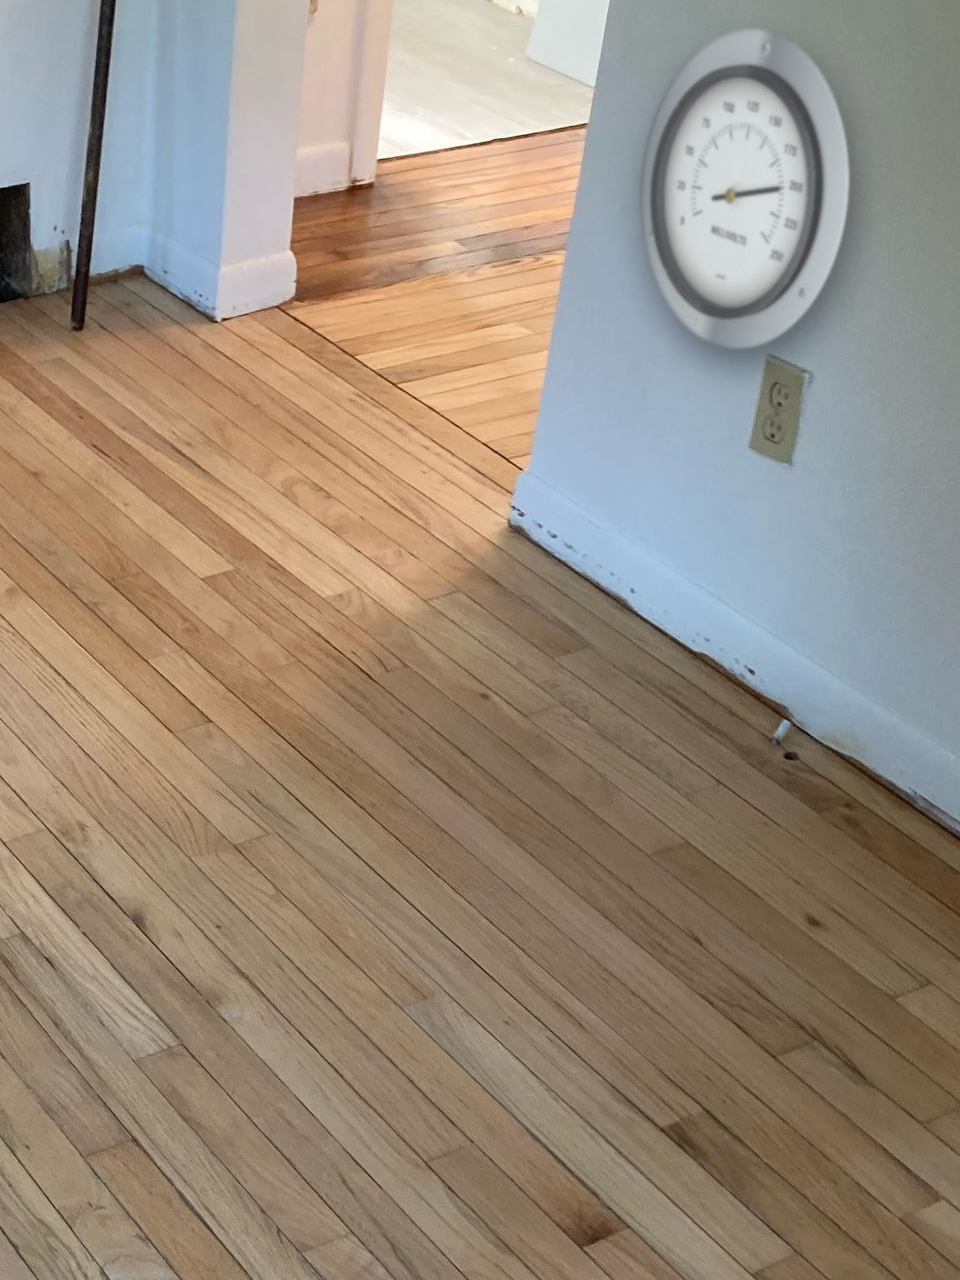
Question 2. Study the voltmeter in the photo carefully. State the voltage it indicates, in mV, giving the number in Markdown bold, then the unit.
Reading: **200** mV
